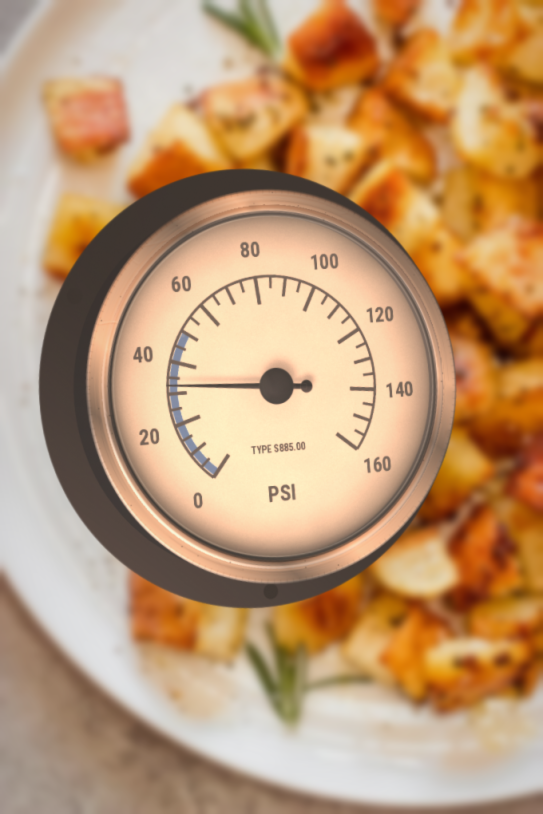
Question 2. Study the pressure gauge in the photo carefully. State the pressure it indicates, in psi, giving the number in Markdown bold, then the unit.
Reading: **32.5** psi
